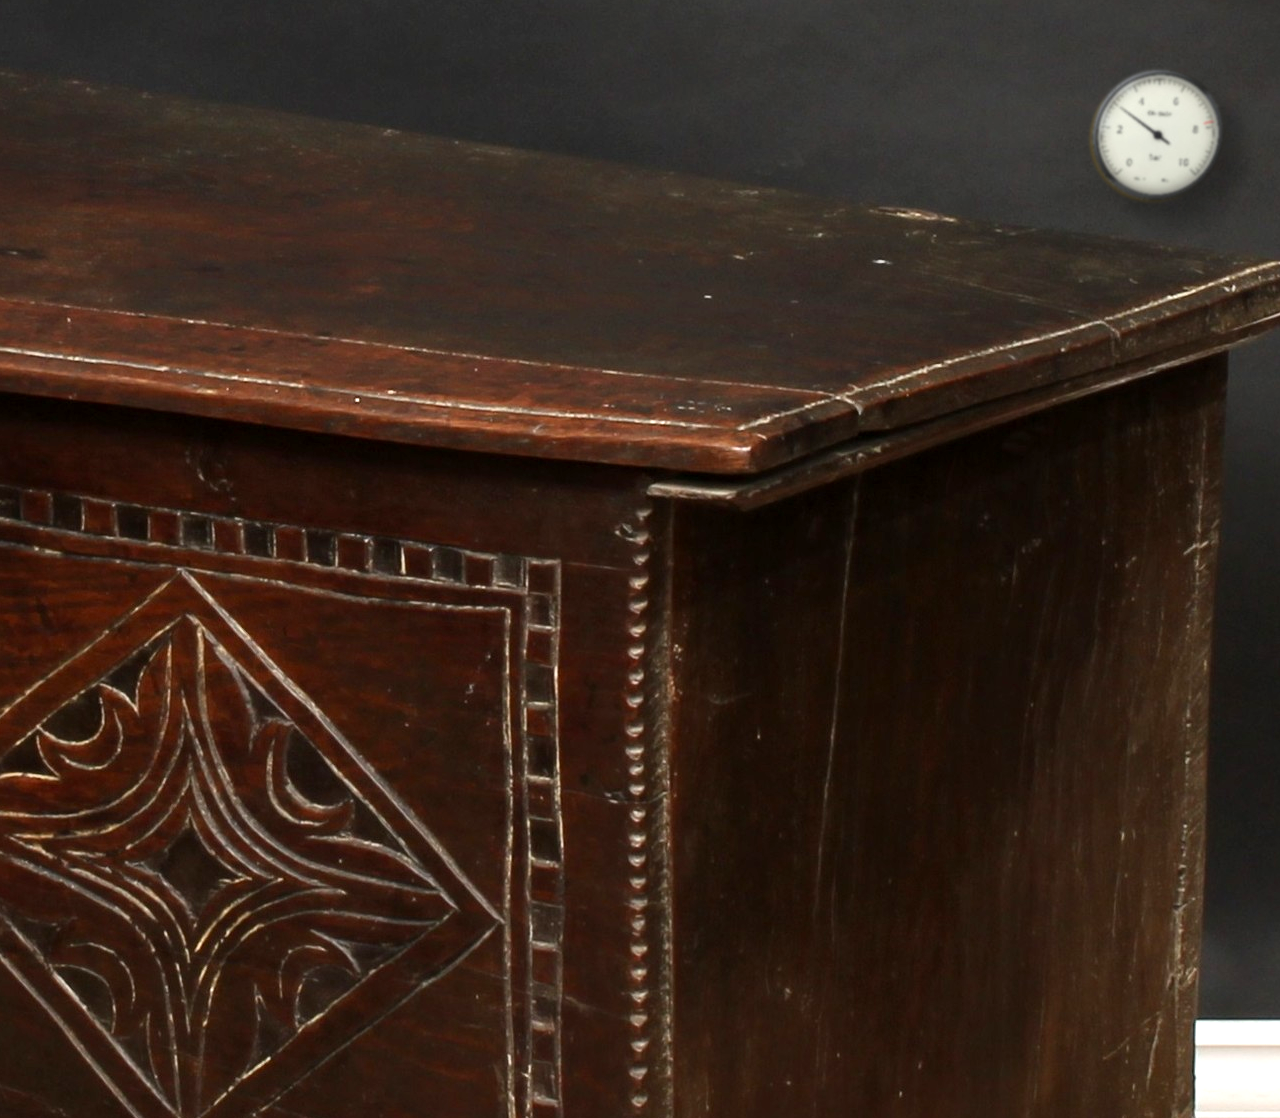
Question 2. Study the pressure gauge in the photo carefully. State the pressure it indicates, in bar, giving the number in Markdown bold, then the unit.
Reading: **3** bar
